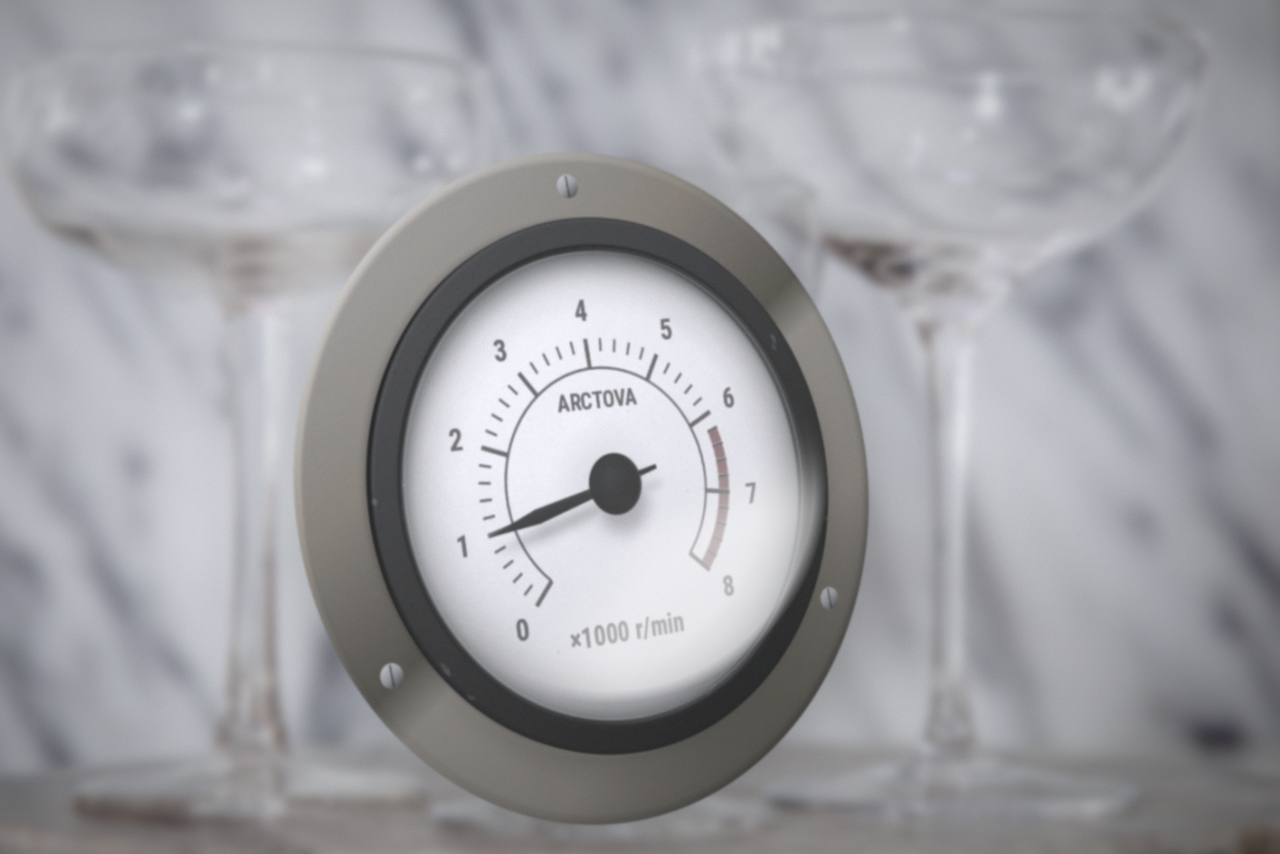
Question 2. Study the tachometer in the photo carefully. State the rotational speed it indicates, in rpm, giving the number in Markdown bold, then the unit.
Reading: **1000** rpm
